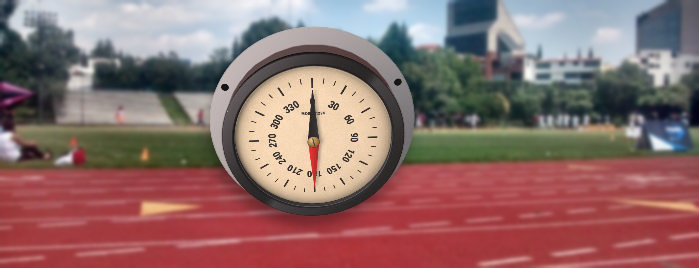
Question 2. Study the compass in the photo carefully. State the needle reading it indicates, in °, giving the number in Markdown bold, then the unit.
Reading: **180** °
